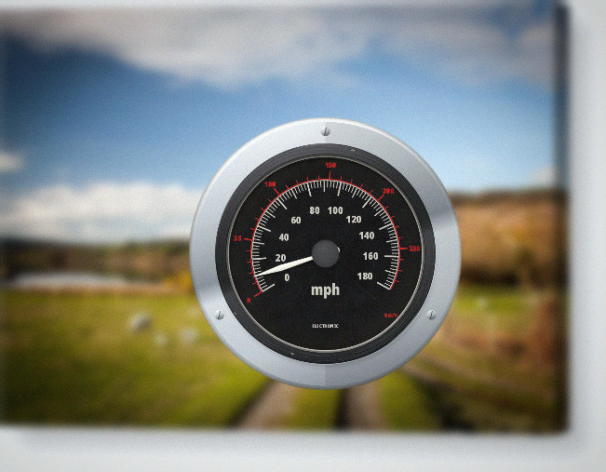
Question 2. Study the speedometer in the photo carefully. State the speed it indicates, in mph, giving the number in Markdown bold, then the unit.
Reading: **10** mph
